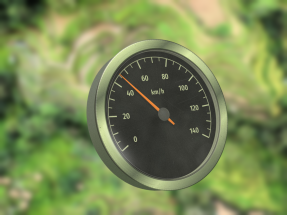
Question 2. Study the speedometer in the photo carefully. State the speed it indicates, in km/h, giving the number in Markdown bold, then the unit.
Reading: **45** km/h
